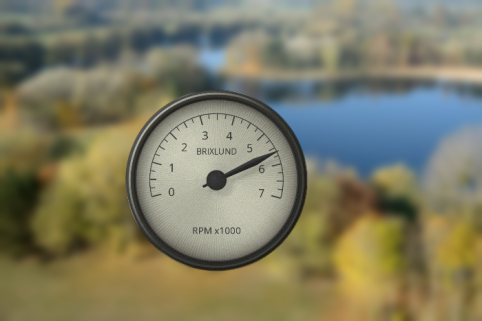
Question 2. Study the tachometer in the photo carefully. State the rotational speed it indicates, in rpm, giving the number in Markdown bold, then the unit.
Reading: **5625** rpm
